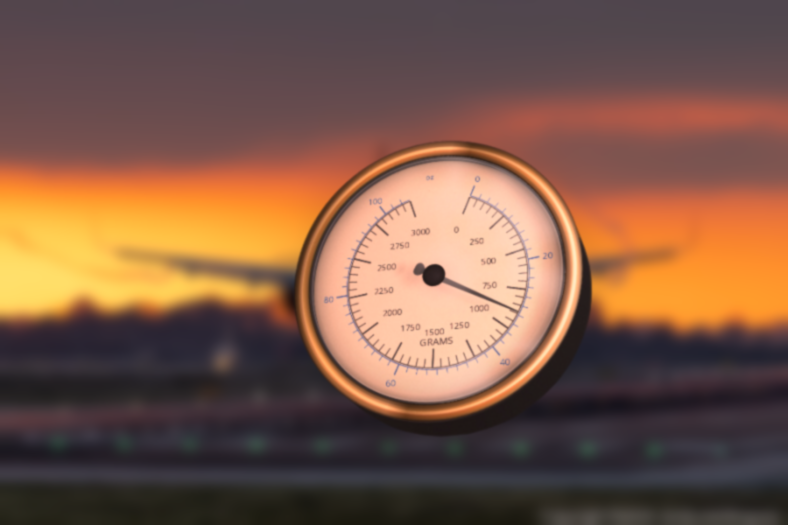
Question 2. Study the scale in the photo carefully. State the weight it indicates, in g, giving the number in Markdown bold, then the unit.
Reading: **900** g
